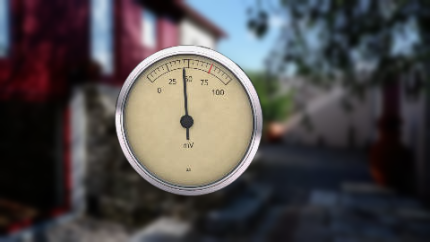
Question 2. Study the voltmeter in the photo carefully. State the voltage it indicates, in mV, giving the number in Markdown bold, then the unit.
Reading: **45** mV
